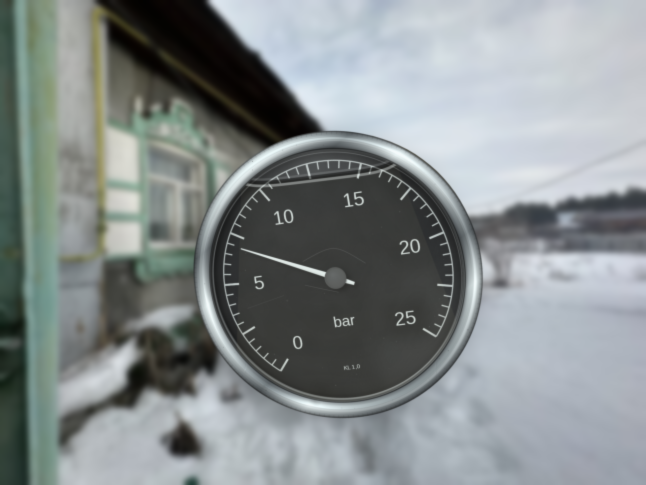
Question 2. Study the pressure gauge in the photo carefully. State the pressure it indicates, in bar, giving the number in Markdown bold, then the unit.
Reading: **7** bar
